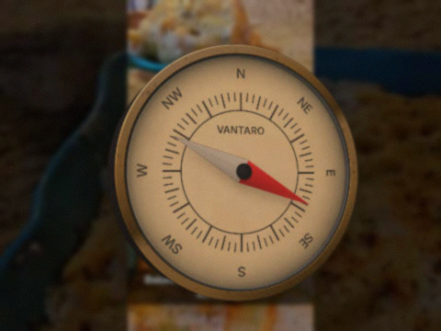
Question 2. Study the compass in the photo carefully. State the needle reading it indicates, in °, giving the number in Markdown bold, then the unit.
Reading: **115** °
